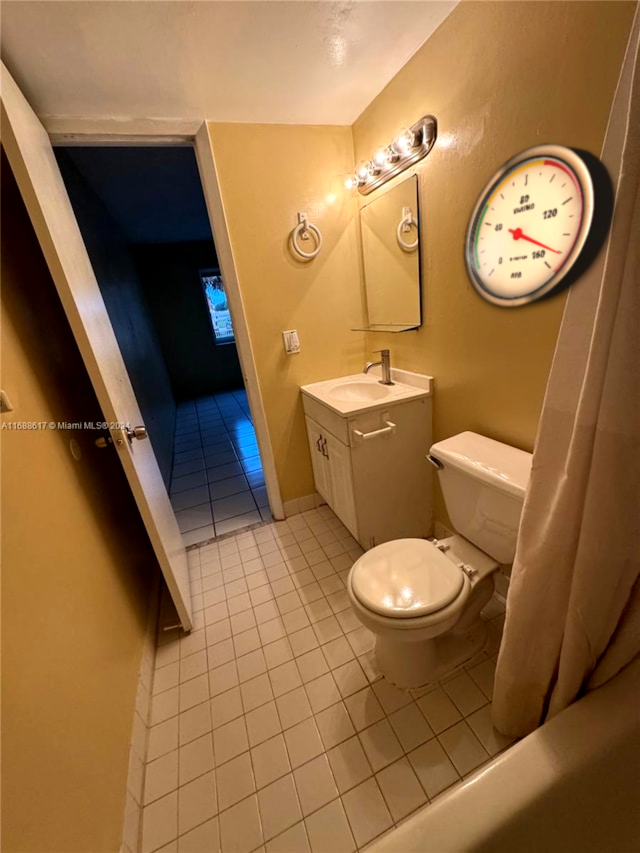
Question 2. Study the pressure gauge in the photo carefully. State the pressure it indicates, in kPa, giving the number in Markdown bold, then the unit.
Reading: **150** kPa
